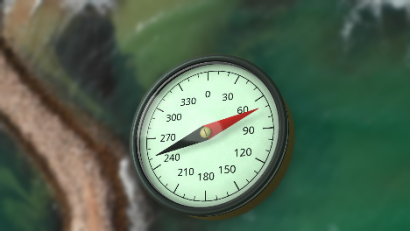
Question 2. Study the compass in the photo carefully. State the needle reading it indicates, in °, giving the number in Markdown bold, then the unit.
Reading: **70** °
